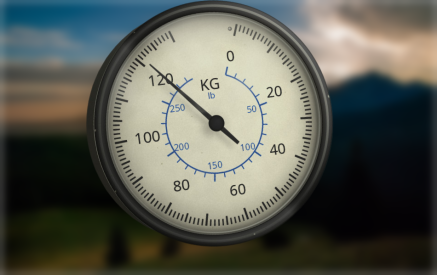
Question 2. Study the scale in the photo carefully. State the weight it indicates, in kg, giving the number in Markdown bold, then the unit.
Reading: **121** kg
